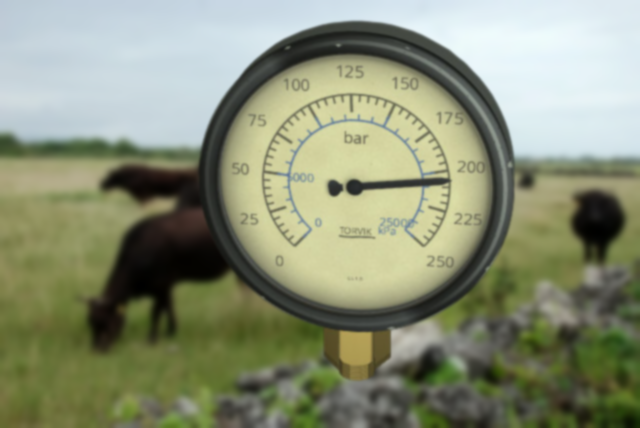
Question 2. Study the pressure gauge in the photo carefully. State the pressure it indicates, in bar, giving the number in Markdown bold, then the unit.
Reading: **205** bar
